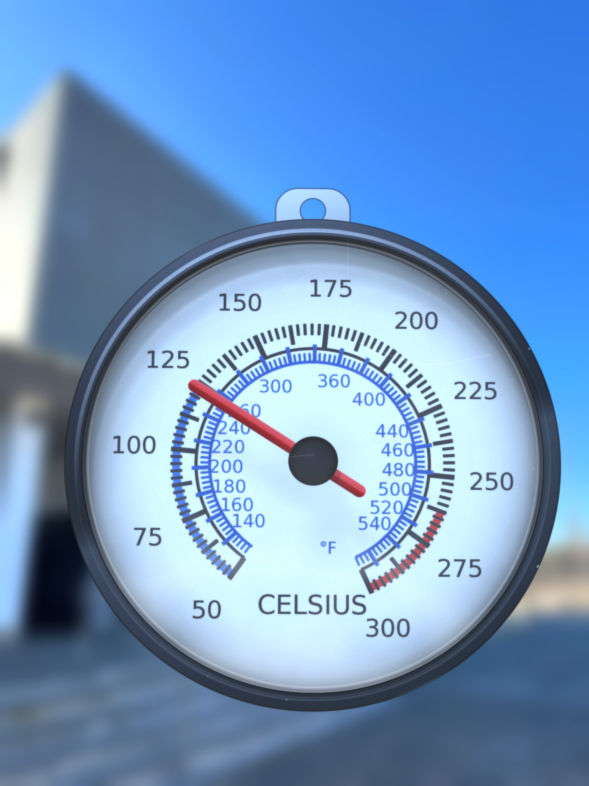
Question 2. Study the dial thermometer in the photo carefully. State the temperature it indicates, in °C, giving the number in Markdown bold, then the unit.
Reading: **122.5** °C
